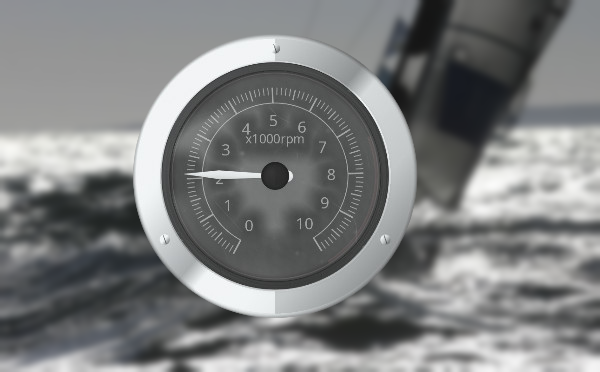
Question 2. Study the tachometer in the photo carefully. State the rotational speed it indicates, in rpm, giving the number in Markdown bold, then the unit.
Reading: **2100** rpm
